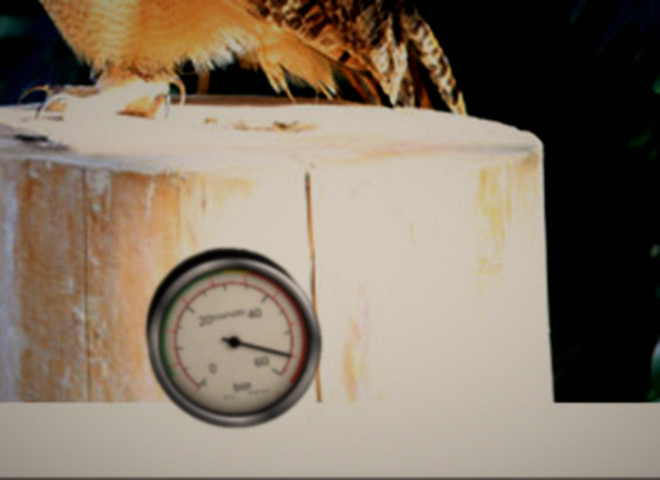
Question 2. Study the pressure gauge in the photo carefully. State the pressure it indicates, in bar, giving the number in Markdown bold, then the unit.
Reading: **55** bar
